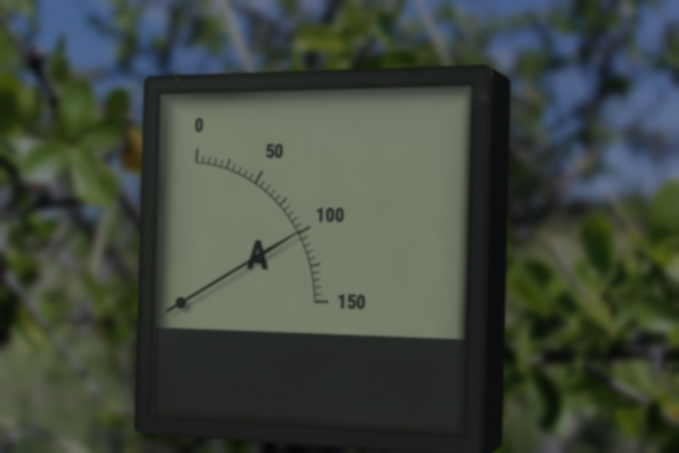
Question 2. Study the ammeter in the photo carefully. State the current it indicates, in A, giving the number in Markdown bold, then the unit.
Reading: **100** A
